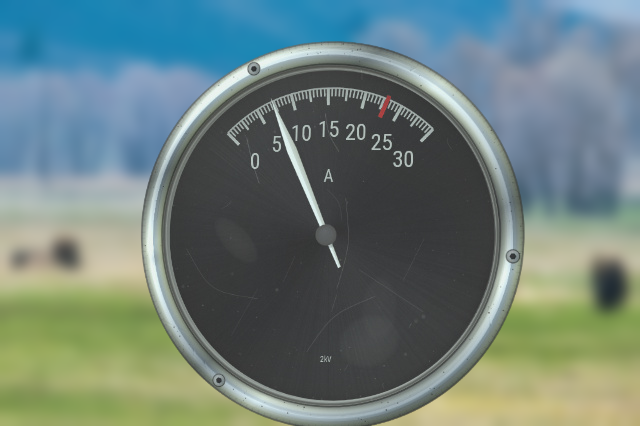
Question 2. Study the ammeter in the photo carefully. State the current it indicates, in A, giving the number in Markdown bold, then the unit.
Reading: **7.5** A
